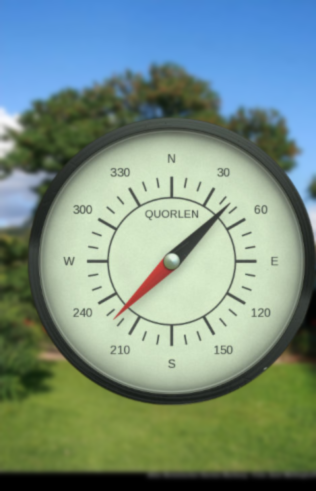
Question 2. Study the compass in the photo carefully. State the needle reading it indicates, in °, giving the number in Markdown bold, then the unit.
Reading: **225** °
